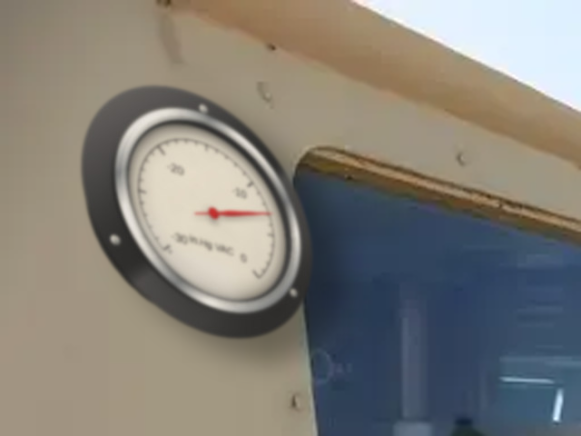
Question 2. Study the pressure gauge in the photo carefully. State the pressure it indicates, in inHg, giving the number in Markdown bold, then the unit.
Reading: **-7** inHg
